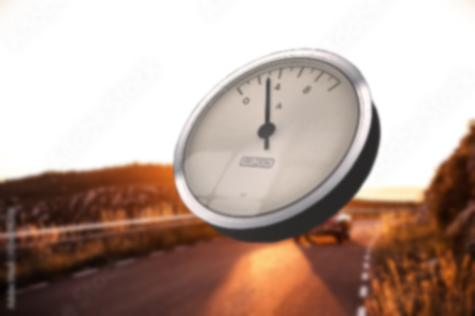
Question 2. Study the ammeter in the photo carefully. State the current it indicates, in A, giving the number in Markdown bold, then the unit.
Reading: **3** A
